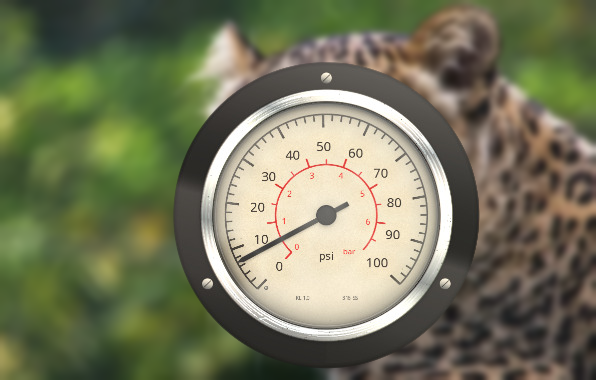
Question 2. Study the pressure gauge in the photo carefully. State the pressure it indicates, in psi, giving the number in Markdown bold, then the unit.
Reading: **7** psi
